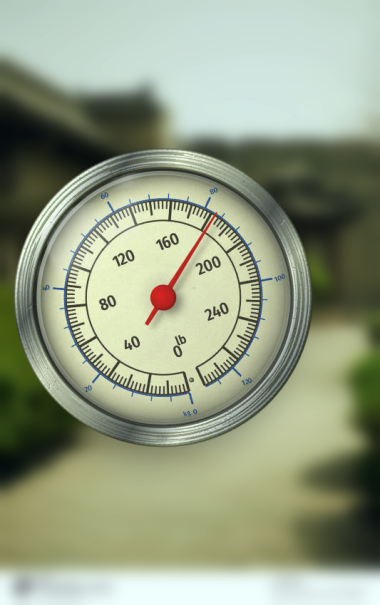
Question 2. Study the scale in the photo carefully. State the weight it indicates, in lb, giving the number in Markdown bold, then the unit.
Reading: **182** lb
